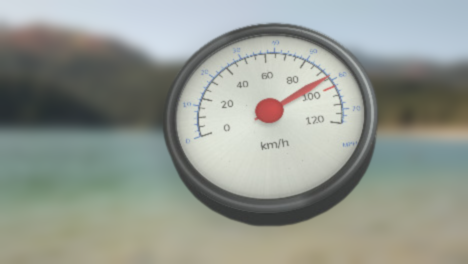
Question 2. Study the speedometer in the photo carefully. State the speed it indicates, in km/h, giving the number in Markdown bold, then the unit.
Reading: **95** km/h
